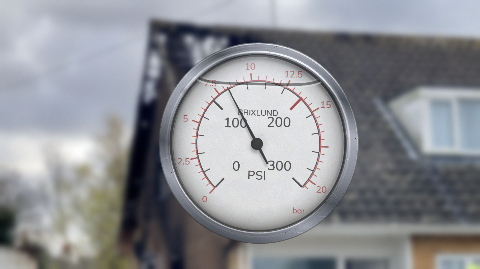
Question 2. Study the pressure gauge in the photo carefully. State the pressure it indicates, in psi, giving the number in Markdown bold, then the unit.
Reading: **120** psi
